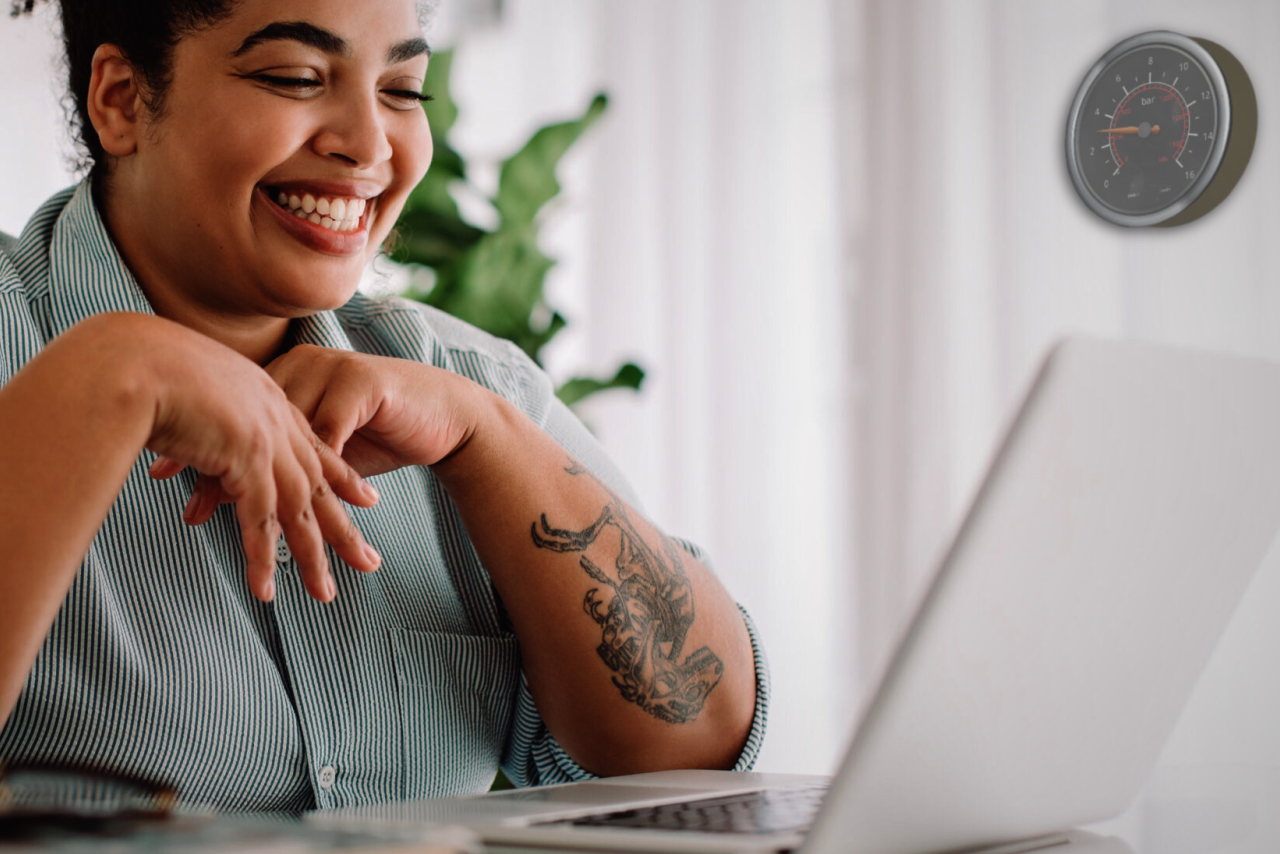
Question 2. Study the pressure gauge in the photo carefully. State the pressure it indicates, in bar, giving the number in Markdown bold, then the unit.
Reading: **3** bar
